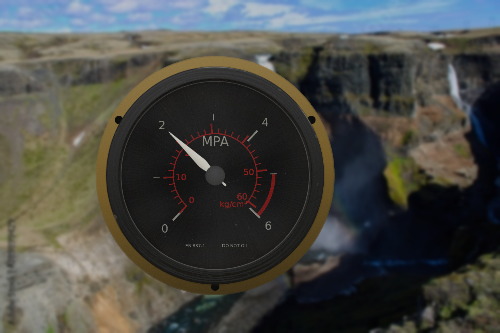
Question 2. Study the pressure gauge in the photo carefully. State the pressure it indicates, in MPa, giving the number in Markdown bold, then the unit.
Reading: **2** MPa
